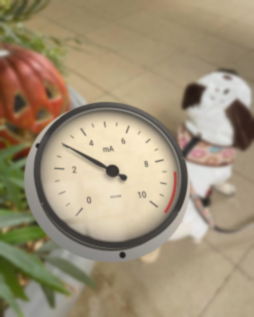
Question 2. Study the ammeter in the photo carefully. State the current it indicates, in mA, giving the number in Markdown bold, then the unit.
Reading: **3** mA
